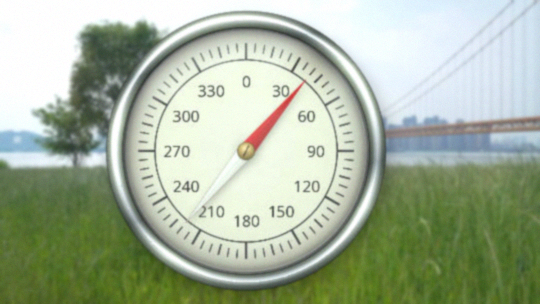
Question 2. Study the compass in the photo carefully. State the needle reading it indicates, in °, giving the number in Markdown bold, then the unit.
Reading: **40** °
